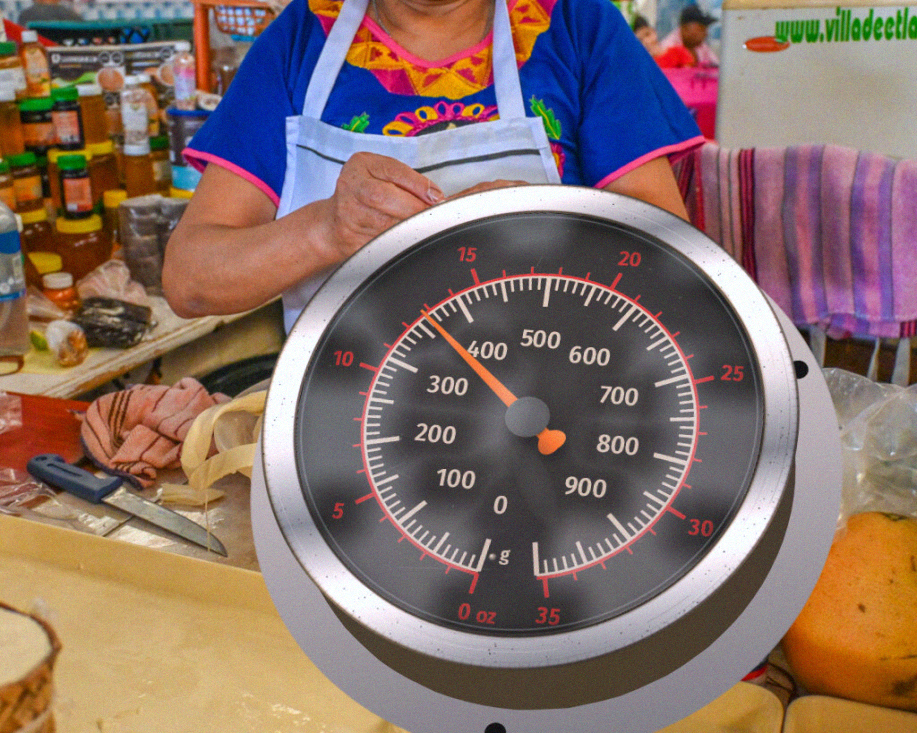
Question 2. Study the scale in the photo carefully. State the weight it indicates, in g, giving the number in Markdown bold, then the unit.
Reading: **360** g
